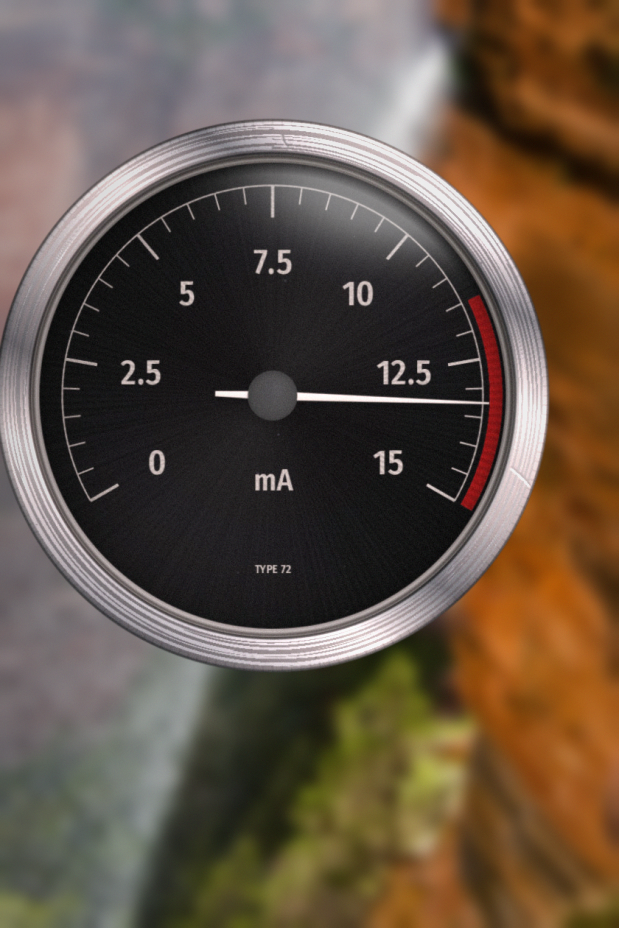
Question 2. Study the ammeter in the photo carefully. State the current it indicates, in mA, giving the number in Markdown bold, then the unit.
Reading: **13.25** mA
